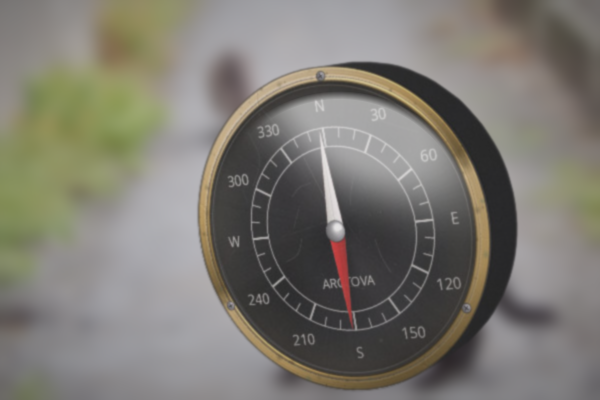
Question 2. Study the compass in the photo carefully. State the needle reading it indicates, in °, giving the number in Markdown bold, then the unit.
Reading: **180** °
